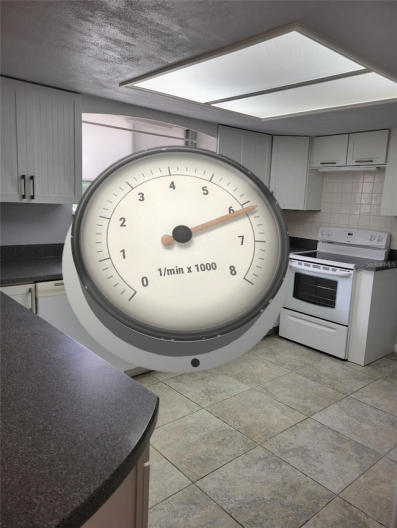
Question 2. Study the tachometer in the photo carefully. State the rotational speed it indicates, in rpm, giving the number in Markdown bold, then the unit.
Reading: **6200** rpm
